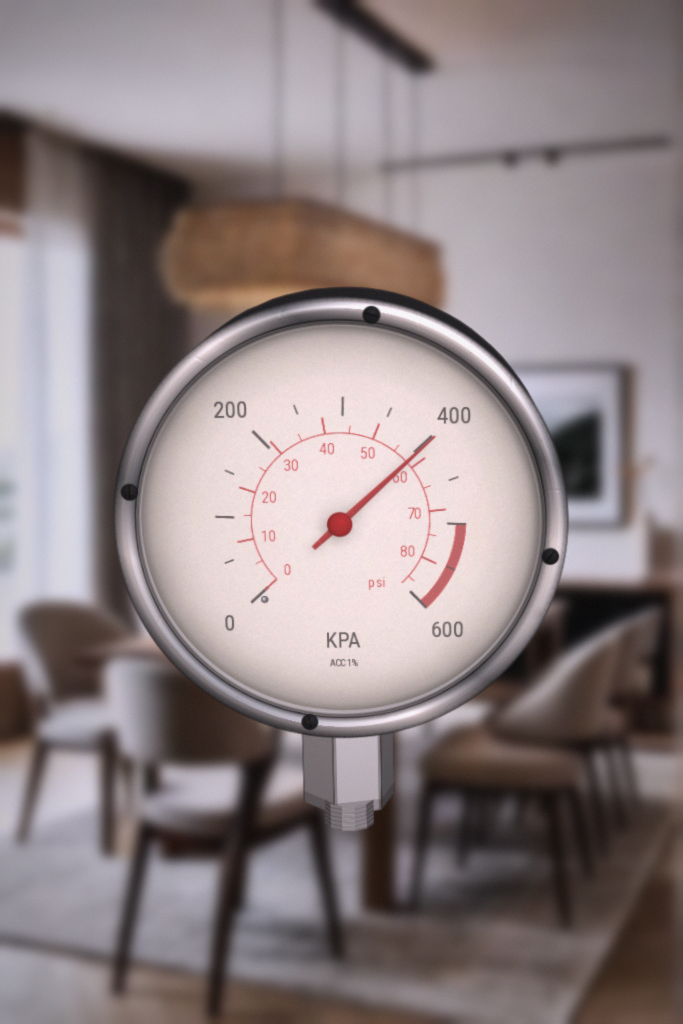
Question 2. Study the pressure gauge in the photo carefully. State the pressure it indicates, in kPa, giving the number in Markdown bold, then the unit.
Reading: **400** kPa
